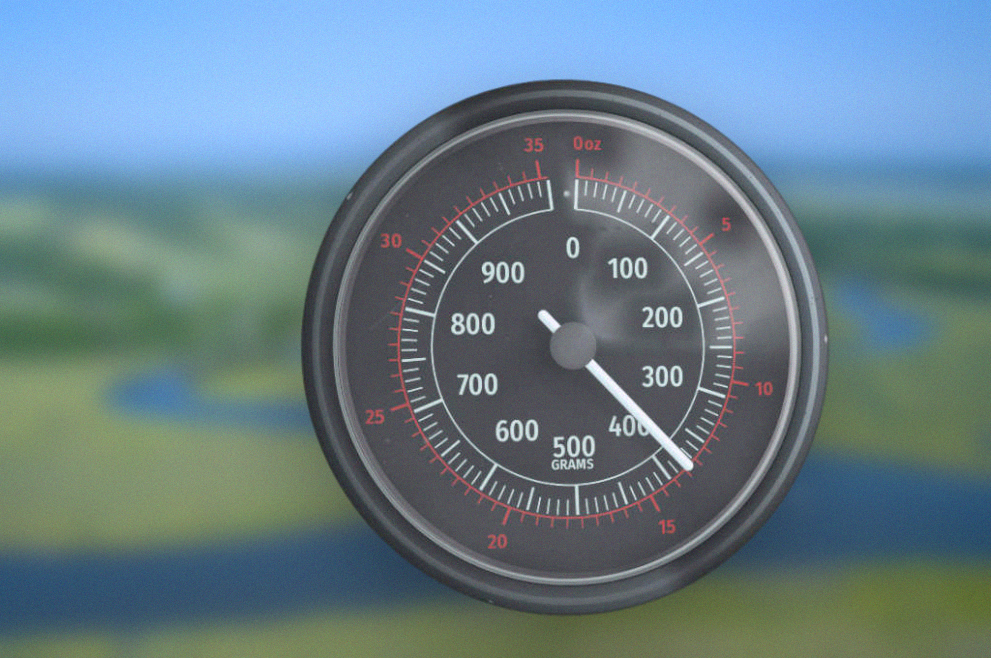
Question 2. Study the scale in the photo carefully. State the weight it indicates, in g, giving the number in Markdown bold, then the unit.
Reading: **380** g
